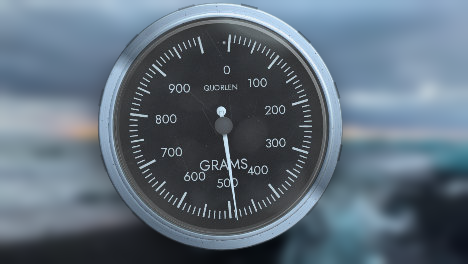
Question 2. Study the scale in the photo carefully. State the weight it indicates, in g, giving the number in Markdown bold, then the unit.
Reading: **490** g
